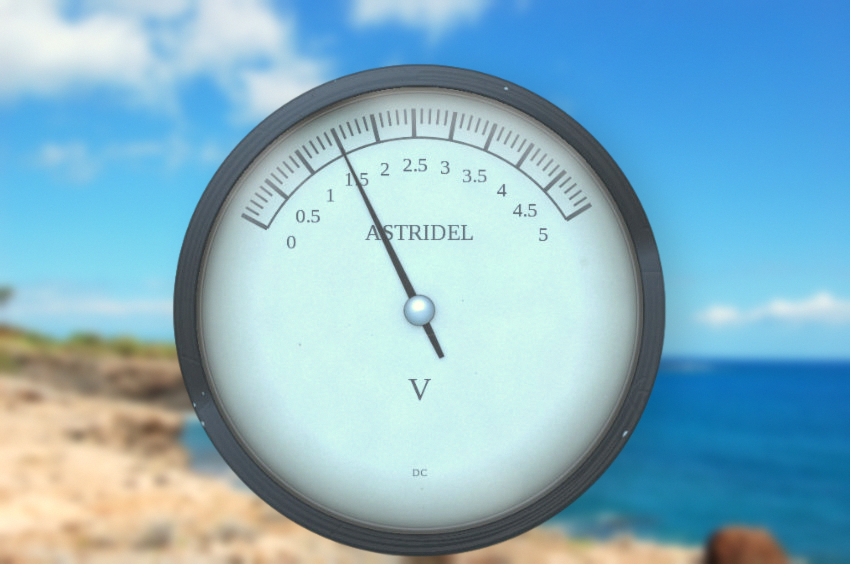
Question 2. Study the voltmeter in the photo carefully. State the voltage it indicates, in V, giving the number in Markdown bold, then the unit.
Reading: **1.5** V
